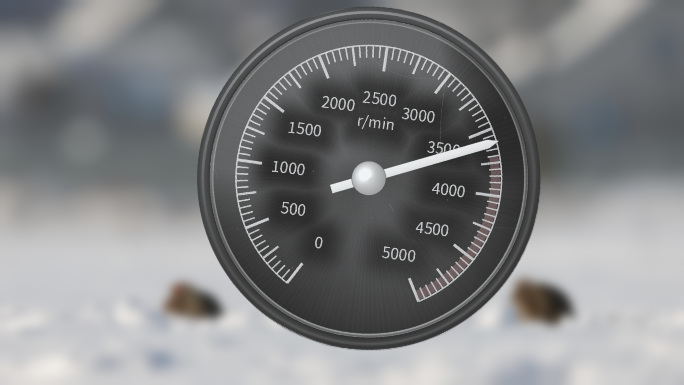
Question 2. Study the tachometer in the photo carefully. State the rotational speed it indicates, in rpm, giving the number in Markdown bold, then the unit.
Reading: **3600** rpm
